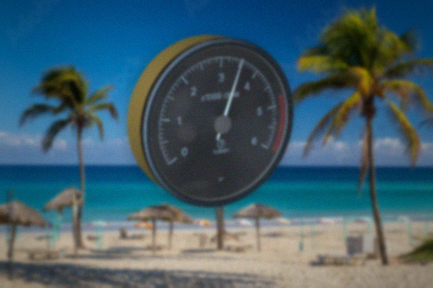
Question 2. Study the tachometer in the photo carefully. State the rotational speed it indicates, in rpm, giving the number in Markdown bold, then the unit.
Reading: **3500** rpm
